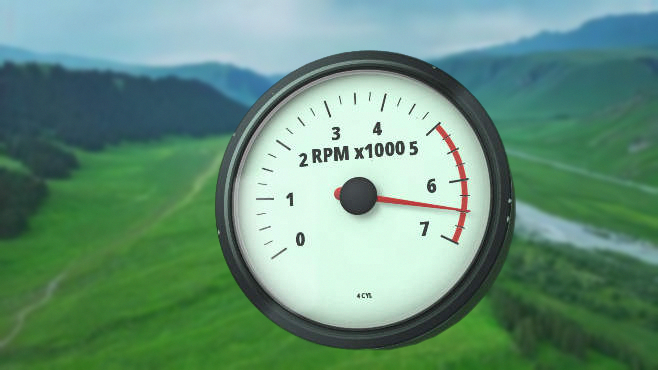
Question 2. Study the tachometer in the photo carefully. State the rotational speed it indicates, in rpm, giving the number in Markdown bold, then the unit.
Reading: **6500** rpm
